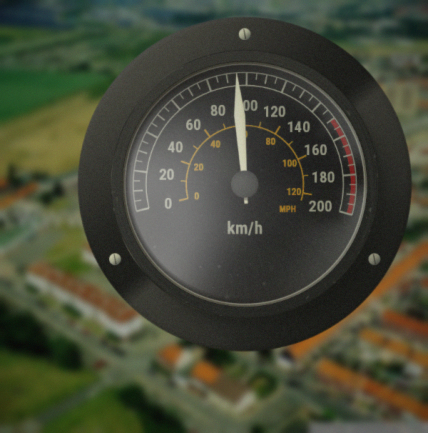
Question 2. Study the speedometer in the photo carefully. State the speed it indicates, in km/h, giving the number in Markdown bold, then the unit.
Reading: **95** km/h
